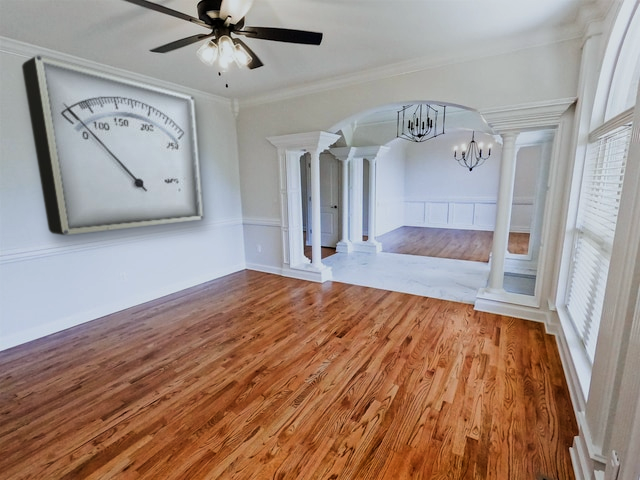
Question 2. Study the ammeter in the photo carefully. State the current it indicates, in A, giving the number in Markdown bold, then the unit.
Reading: **50** A
